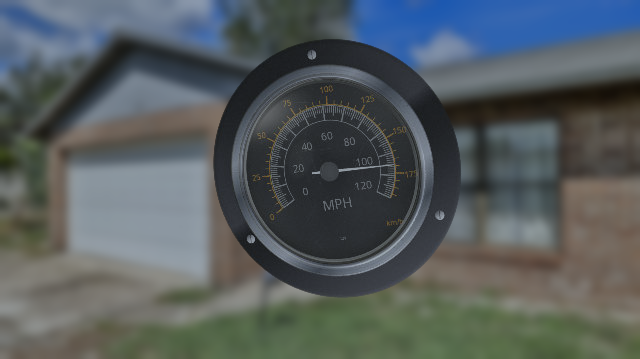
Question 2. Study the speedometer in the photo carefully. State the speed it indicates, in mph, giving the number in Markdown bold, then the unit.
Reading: **105** mph
